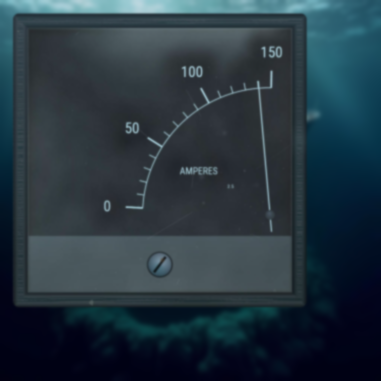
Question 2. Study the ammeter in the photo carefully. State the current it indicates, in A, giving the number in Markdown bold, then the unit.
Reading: **140** A
